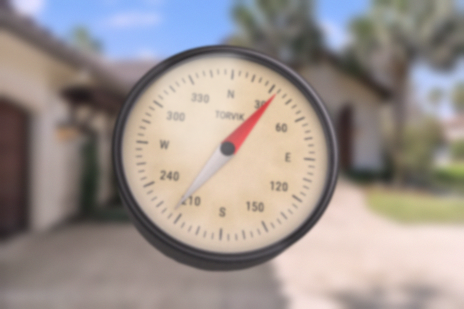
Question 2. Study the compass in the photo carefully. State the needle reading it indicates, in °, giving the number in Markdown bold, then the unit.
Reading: **35** °
